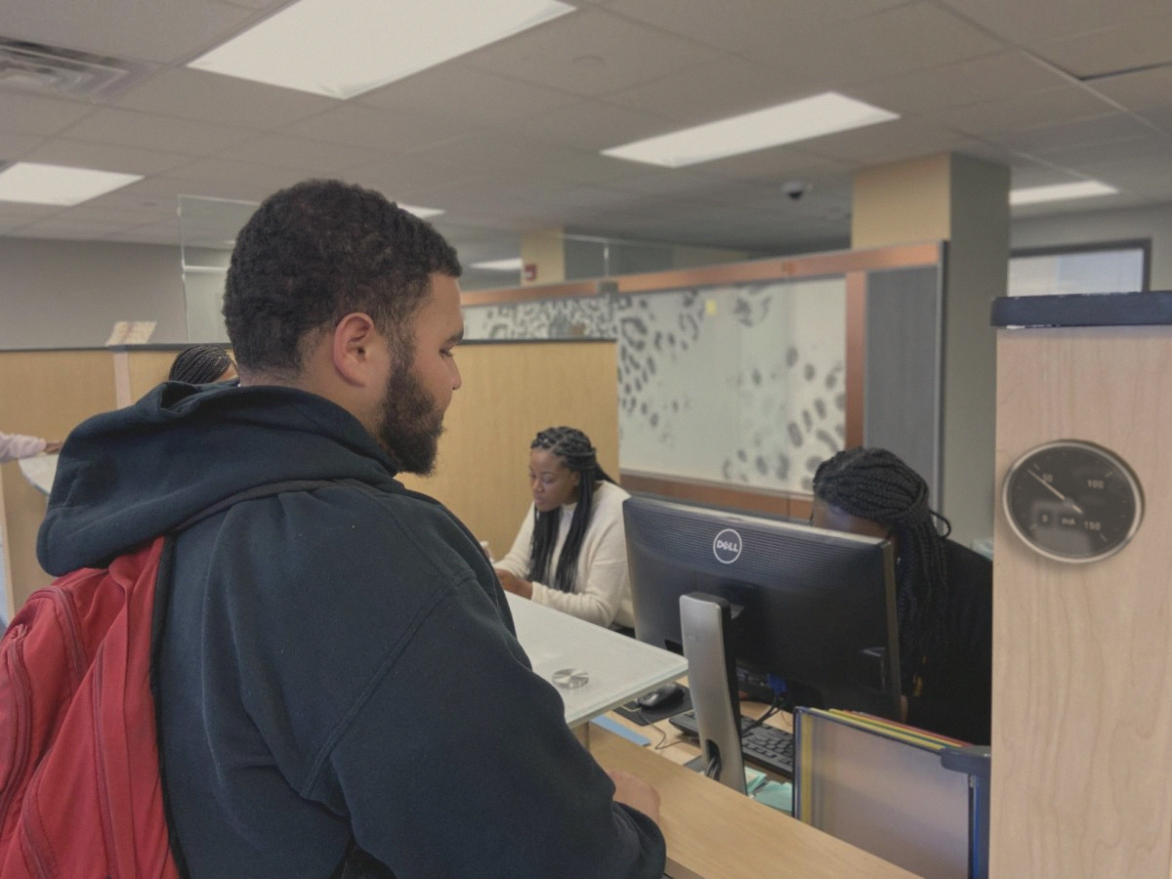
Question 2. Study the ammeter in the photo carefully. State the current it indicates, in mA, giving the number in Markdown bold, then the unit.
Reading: **45** mA
